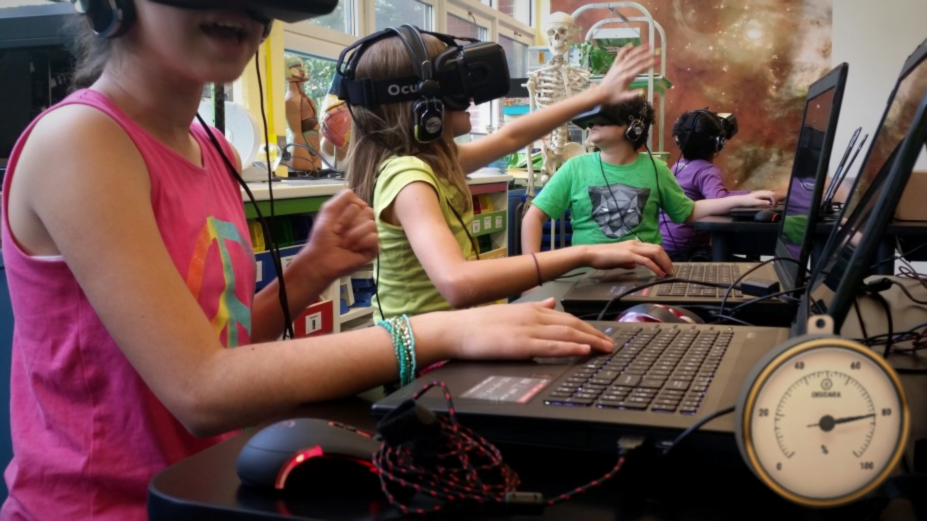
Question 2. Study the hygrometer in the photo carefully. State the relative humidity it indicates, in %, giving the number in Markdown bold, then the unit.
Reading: **80** %
